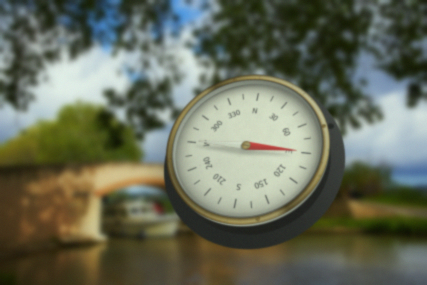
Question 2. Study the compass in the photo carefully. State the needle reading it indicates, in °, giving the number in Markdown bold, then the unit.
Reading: **90** °
